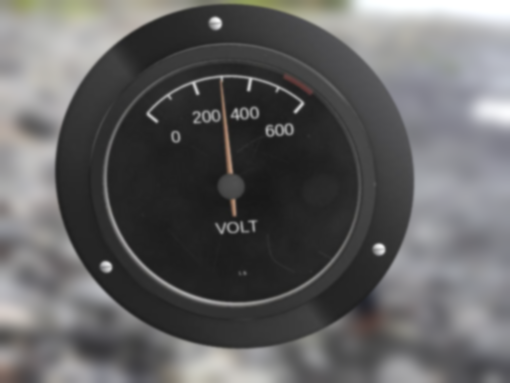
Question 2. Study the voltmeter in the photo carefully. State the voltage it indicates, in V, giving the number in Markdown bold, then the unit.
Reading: **300** V
